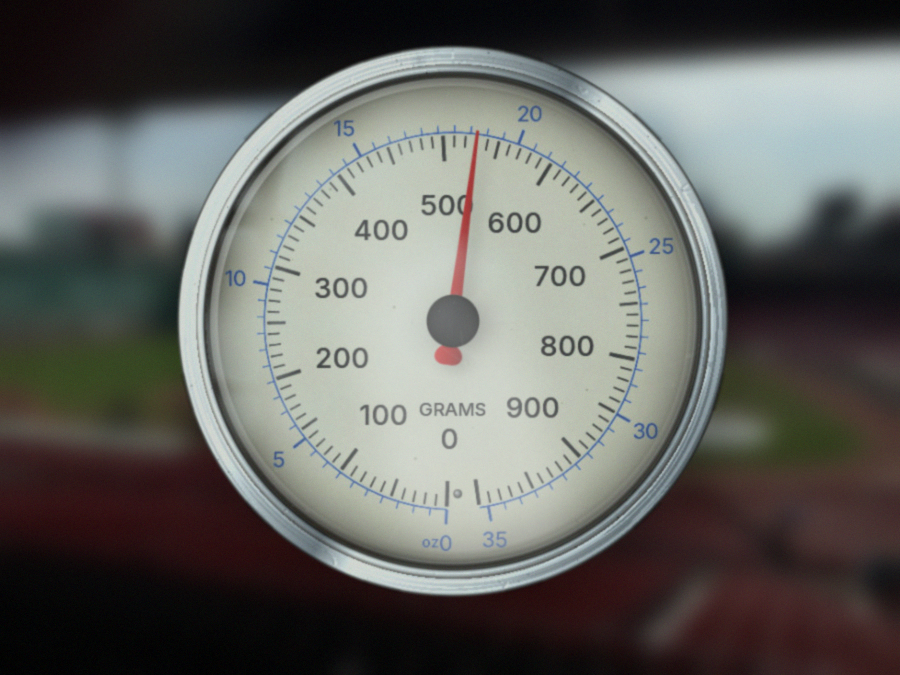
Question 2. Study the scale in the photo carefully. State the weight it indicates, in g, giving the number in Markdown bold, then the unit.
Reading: **530** g
